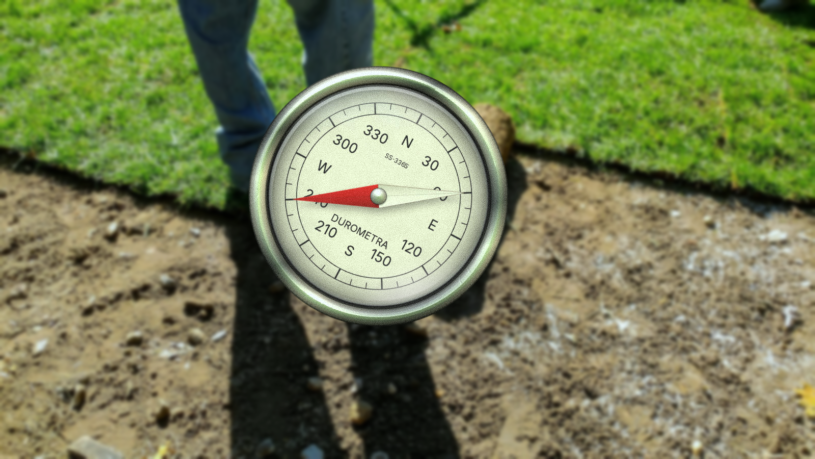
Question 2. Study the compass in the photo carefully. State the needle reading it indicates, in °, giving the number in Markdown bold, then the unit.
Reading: **240** °
